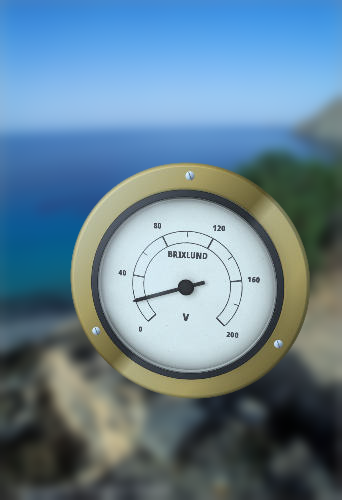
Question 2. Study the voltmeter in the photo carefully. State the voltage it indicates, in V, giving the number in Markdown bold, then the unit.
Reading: **20** V
